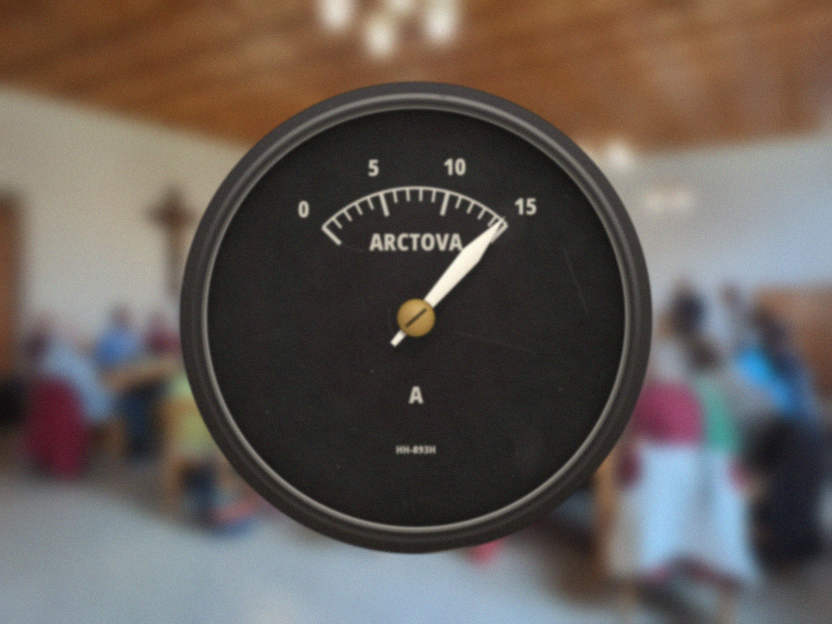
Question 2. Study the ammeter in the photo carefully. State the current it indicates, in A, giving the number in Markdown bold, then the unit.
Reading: **14.5** A
